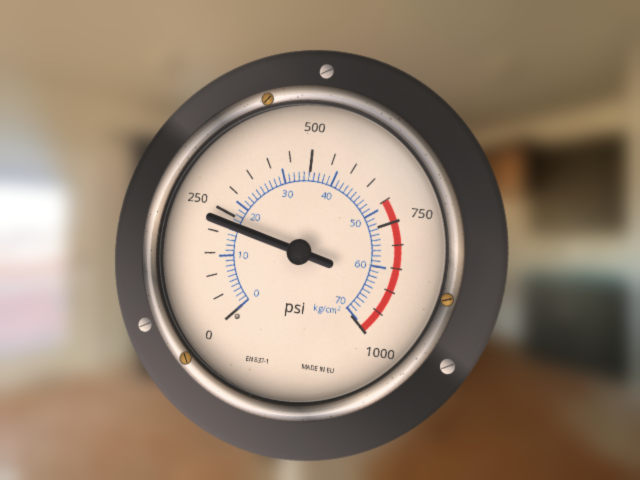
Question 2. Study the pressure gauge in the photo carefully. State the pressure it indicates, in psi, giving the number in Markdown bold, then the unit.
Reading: **225** psi
